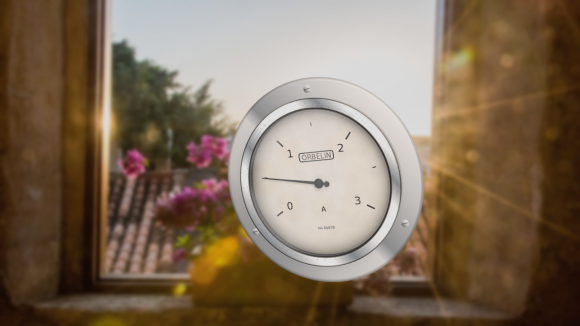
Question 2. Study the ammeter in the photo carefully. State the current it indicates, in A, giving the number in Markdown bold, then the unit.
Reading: **0.5** A
